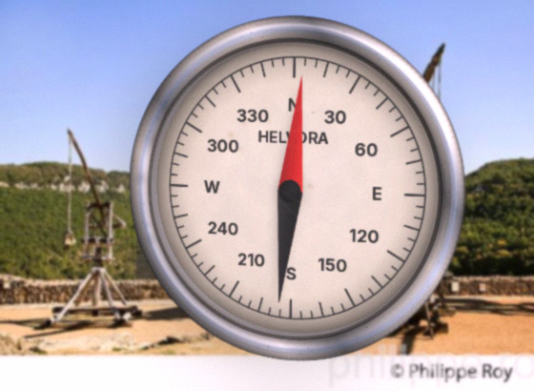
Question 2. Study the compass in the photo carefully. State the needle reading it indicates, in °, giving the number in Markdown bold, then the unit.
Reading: **5** °
